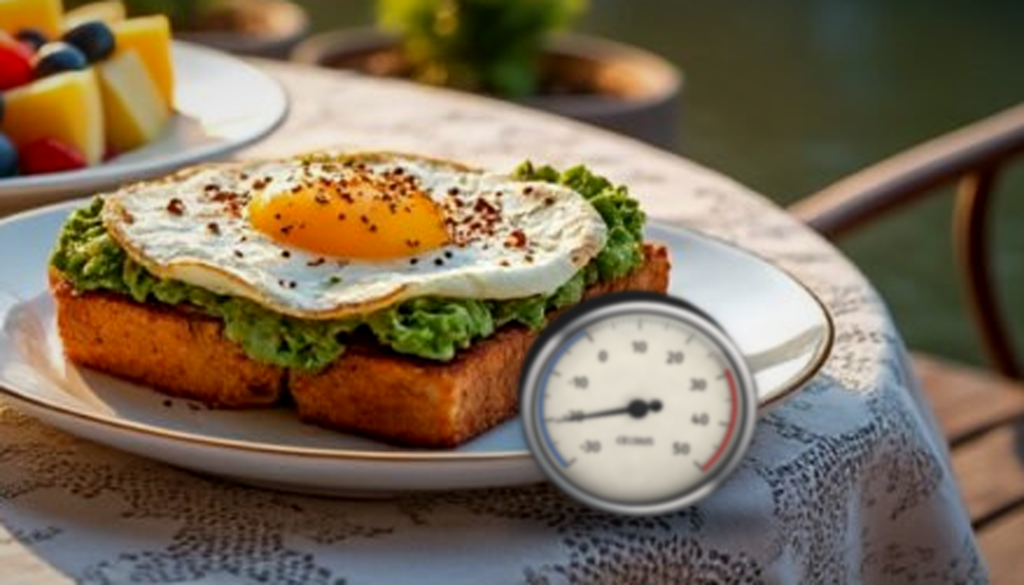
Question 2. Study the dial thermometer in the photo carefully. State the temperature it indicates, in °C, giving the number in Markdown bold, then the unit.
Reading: **-20** °C
